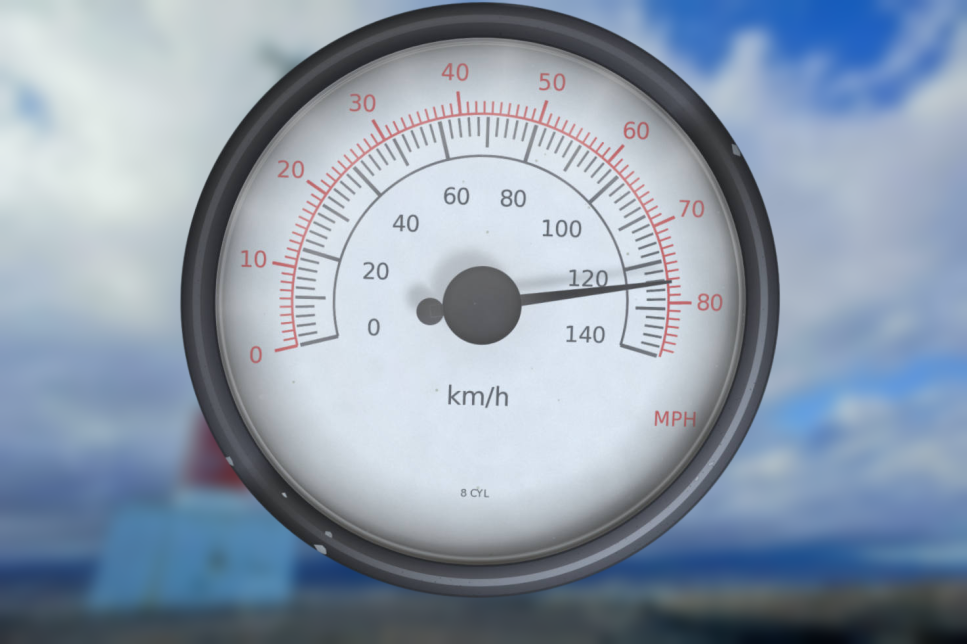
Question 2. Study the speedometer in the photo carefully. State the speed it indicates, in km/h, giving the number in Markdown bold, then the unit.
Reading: **124** km/h
